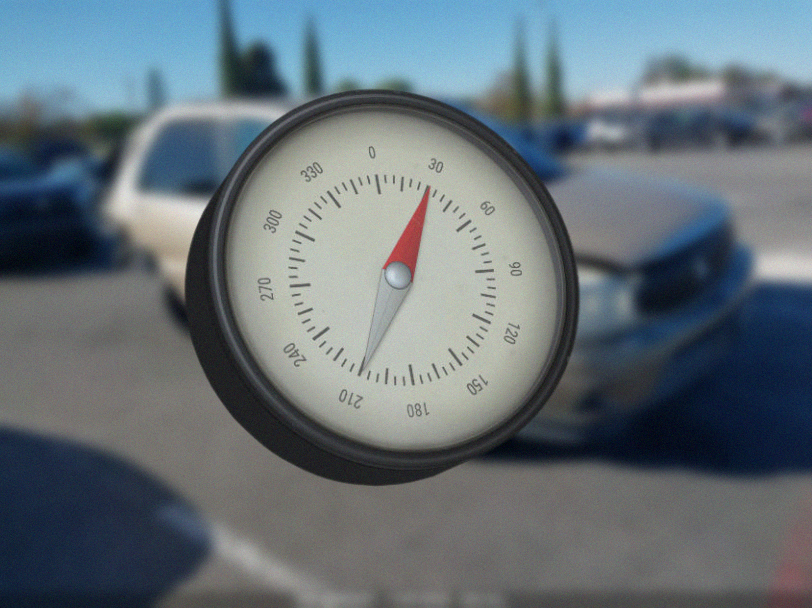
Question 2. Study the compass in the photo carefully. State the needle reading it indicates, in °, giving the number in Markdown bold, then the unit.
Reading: **30** °
